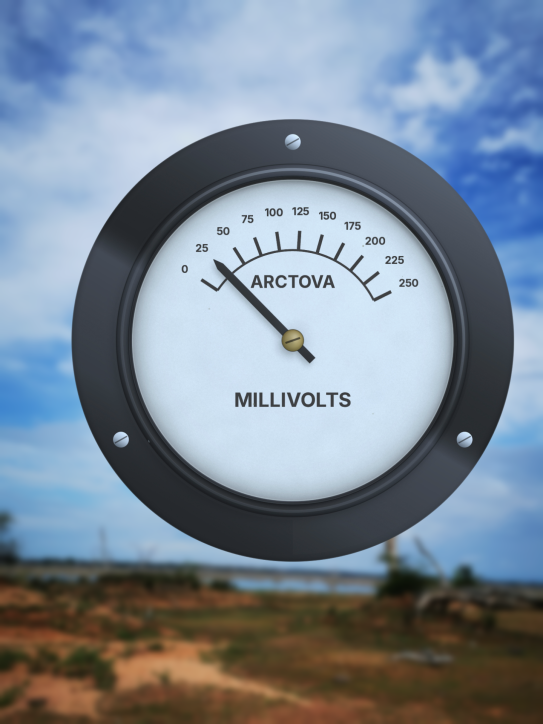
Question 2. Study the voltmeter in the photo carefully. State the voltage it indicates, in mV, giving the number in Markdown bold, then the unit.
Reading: **25** mV
